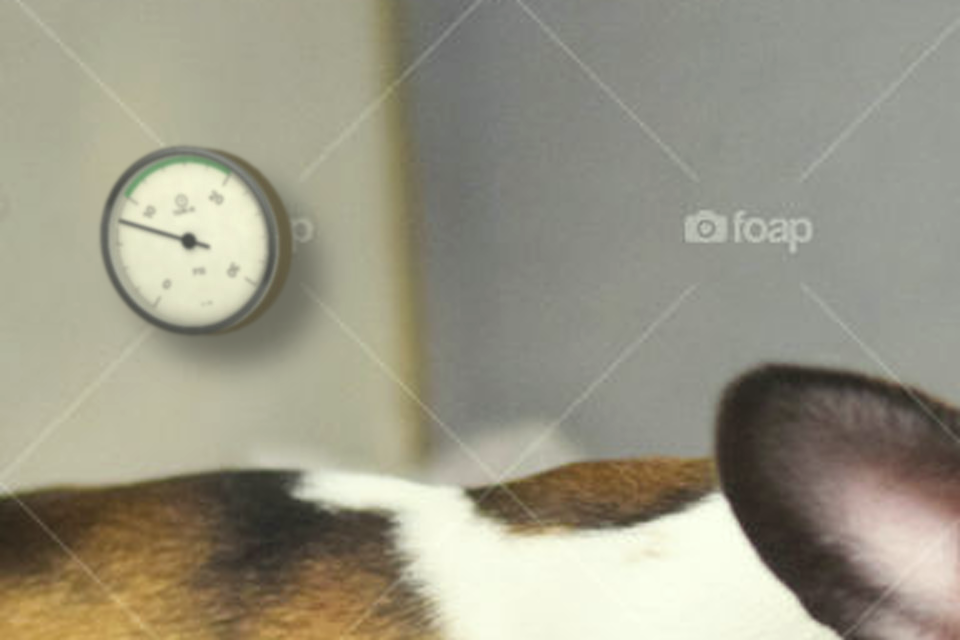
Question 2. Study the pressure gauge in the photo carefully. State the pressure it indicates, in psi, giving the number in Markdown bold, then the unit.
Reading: **8** psi
